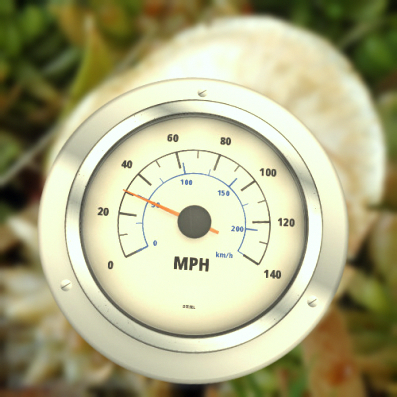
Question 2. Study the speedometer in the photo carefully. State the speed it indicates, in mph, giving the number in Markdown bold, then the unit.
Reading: **30** mph
